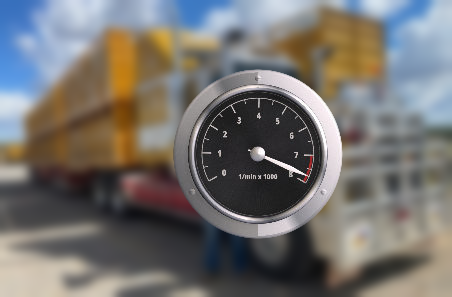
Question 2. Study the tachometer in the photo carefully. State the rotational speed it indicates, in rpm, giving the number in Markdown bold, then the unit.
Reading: **7750** rpm
